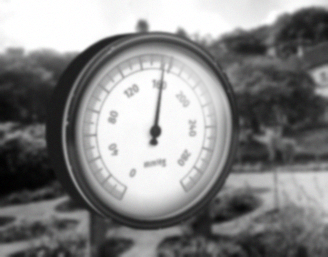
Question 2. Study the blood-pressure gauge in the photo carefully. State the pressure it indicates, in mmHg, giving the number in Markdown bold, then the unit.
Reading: **160** mmHg
